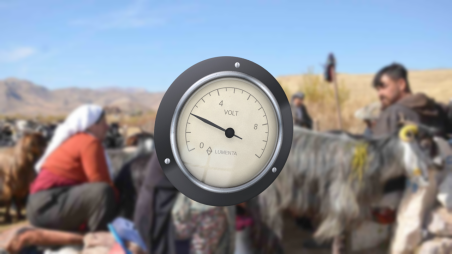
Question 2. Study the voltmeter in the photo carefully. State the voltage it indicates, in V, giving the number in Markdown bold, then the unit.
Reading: **2** V
